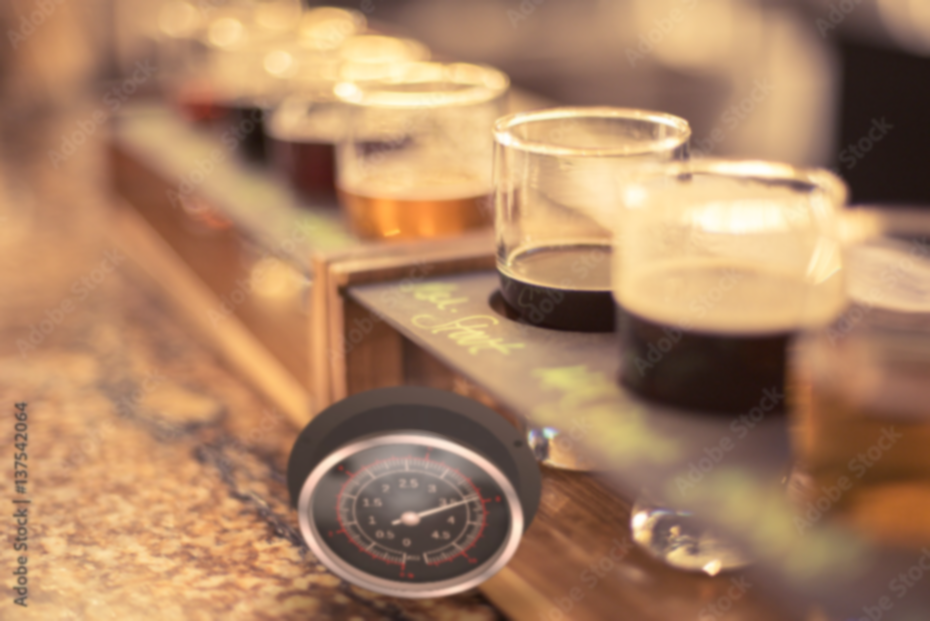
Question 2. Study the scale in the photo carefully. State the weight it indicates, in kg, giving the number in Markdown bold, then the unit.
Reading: **3.5** kg
